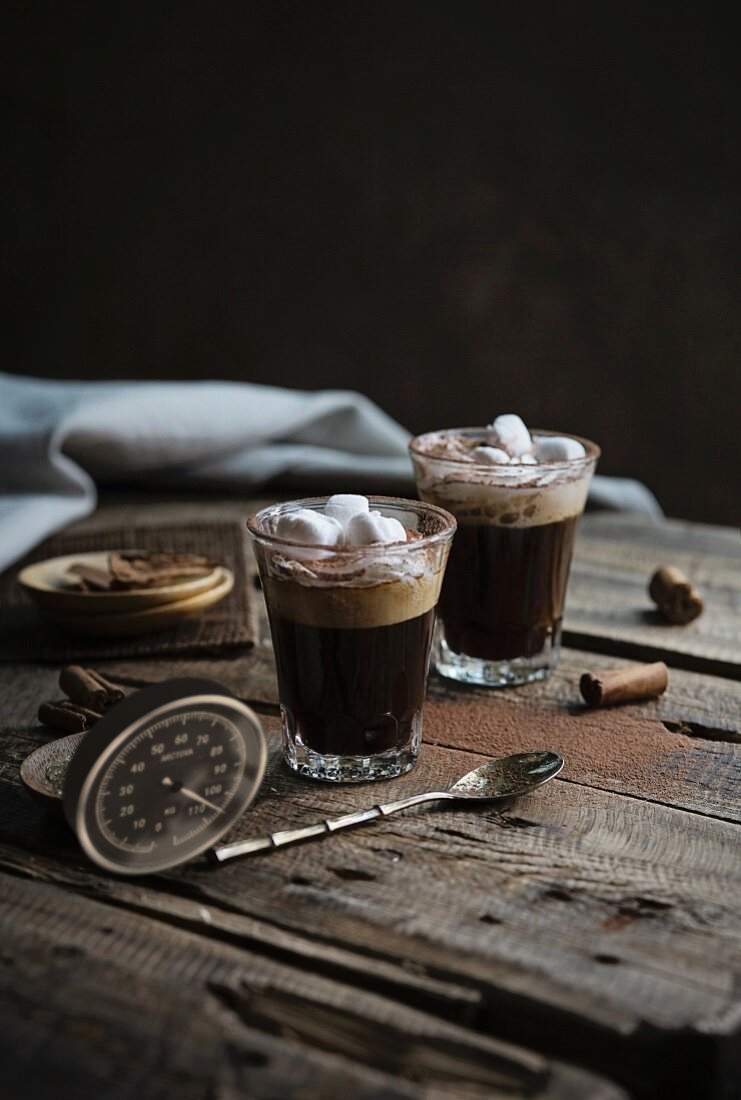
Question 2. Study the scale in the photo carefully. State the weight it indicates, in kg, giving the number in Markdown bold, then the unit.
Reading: **105** kg
